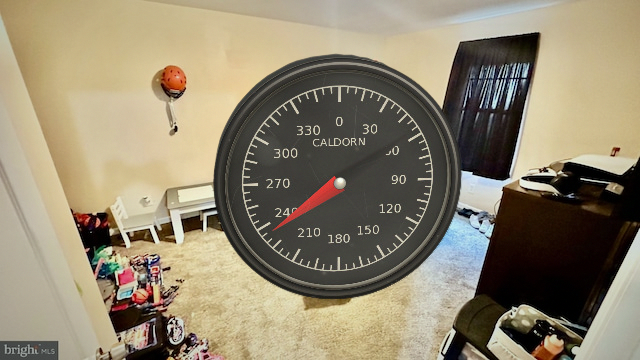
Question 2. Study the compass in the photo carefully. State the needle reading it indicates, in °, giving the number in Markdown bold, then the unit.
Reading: **235** °
